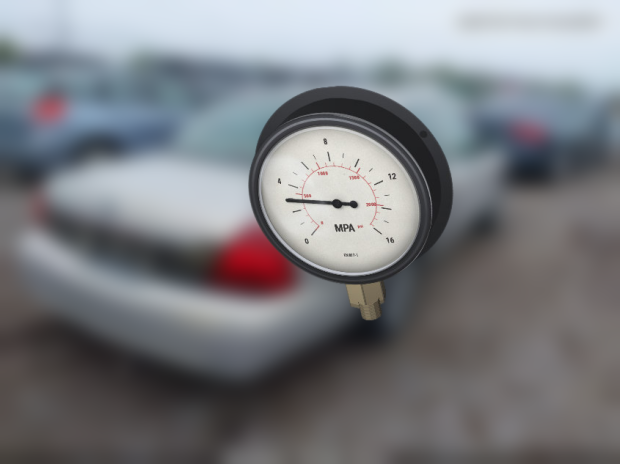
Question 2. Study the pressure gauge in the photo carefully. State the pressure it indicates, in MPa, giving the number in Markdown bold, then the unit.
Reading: **3** MPa
